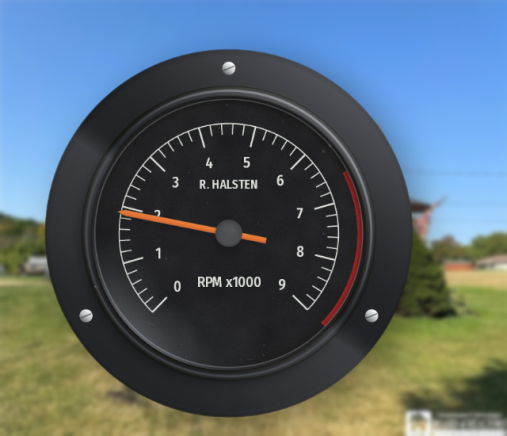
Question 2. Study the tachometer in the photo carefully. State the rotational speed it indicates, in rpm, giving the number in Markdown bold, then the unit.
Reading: **1900** rpm
